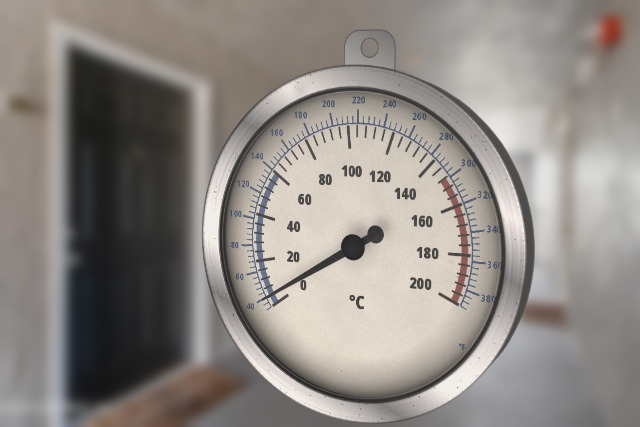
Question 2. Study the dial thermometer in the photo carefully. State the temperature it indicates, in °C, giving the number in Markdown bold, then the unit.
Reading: **4** °C
